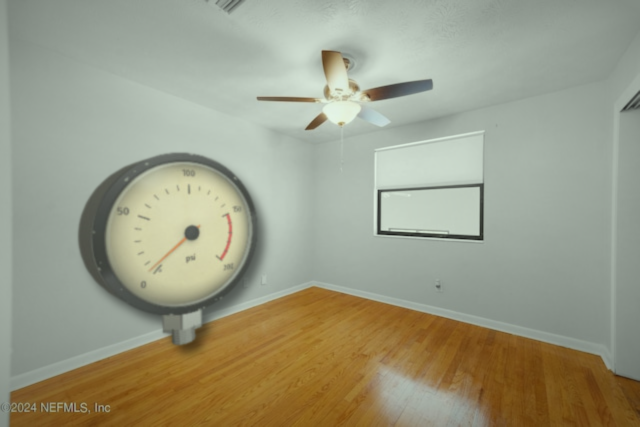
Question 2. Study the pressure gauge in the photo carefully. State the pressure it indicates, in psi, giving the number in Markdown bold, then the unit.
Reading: **5** psi
